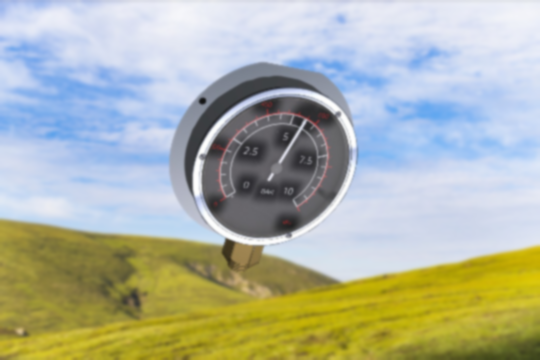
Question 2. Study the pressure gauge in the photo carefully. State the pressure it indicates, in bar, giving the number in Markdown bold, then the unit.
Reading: **5.5** bar
